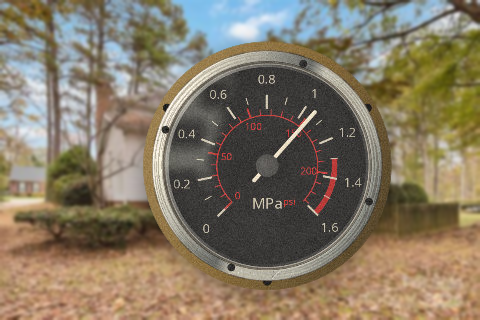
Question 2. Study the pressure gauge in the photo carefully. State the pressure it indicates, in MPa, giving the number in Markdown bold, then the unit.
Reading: **1.05** MPa
